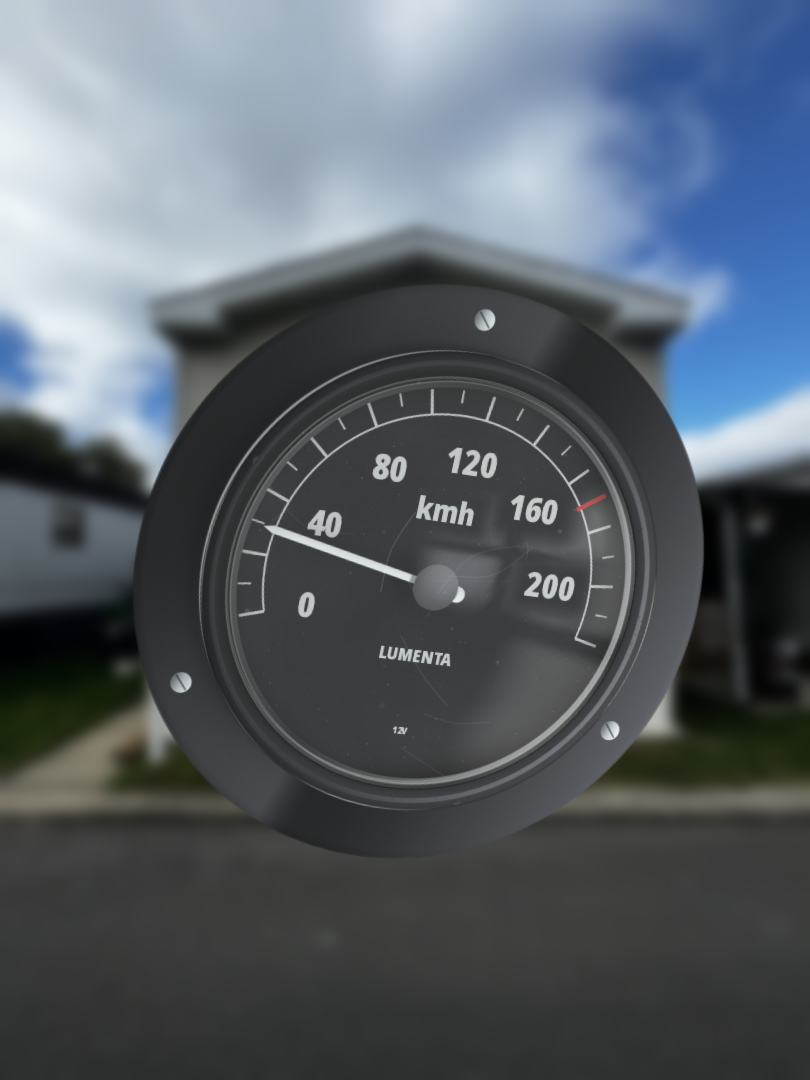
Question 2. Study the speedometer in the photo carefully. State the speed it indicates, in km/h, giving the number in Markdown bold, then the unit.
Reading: **30** km/h
